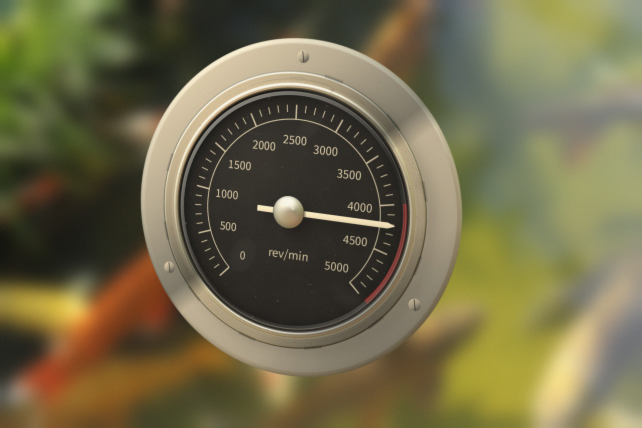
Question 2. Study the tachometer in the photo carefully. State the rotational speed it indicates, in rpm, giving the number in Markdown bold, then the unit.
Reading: **4200** rpm
